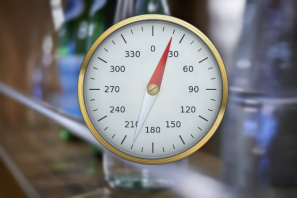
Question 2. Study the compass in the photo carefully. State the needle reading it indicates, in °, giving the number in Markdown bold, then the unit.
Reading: **20** °
